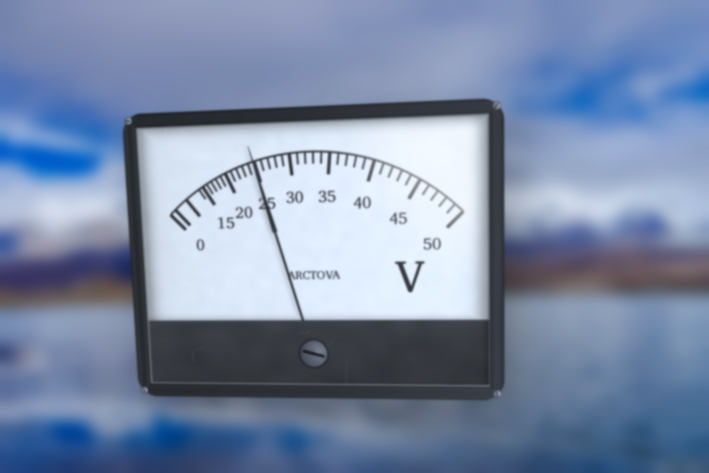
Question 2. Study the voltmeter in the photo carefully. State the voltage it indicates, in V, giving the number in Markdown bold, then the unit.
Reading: **25** V
